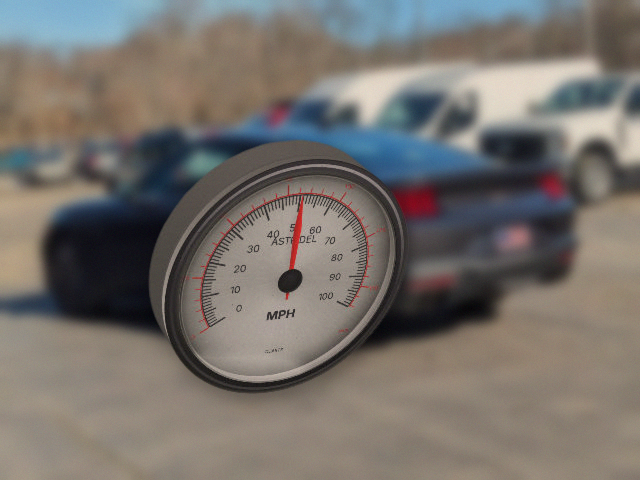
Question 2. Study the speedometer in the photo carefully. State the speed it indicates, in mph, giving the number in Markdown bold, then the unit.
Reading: **50** mph
